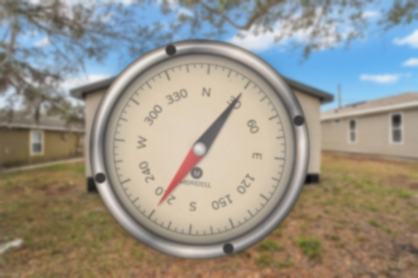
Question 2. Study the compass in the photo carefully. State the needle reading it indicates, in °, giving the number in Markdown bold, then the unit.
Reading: **210** °
